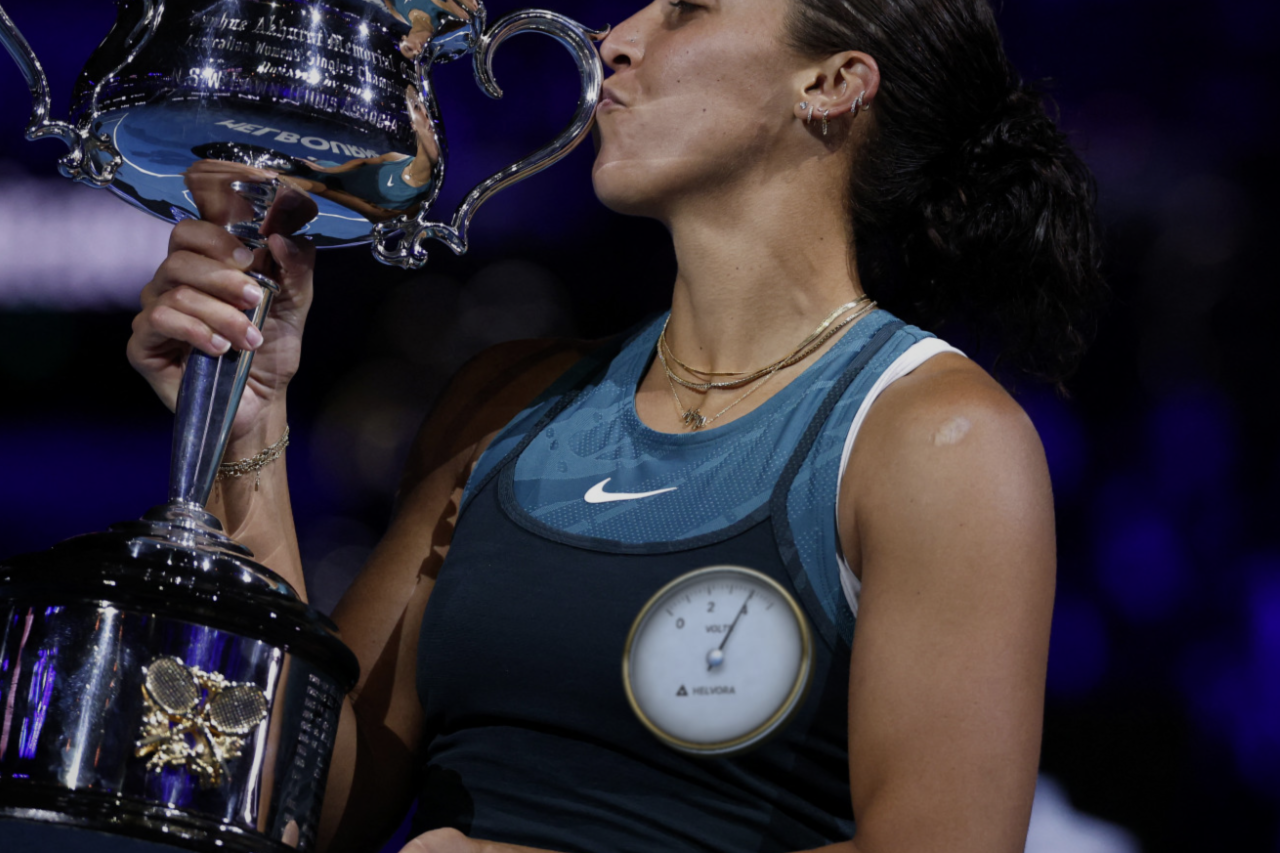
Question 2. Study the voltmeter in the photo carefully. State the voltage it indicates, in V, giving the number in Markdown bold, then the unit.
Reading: **4** V
